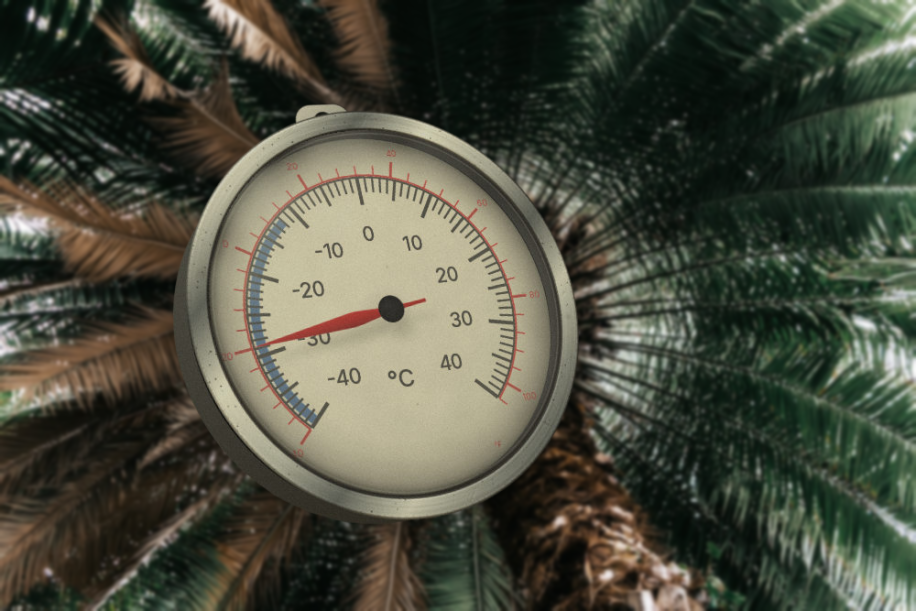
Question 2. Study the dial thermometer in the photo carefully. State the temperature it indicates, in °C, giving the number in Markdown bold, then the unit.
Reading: **-29** °C
